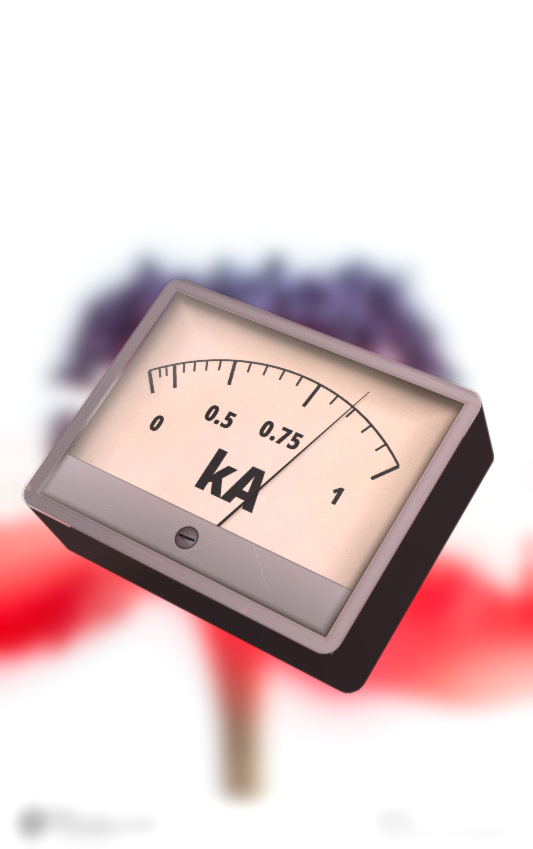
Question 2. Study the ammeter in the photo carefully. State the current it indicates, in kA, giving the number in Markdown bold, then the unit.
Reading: **0.85** kA
